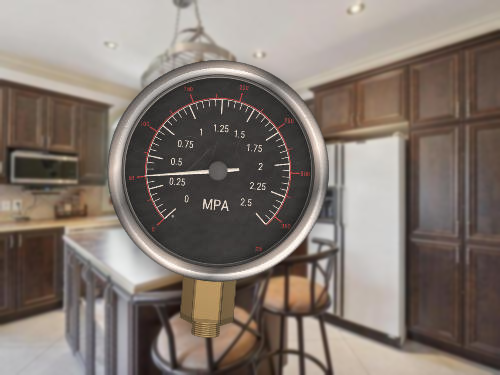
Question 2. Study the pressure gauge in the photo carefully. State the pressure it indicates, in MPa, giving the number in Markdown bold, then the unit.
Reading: **0.35** MPa
